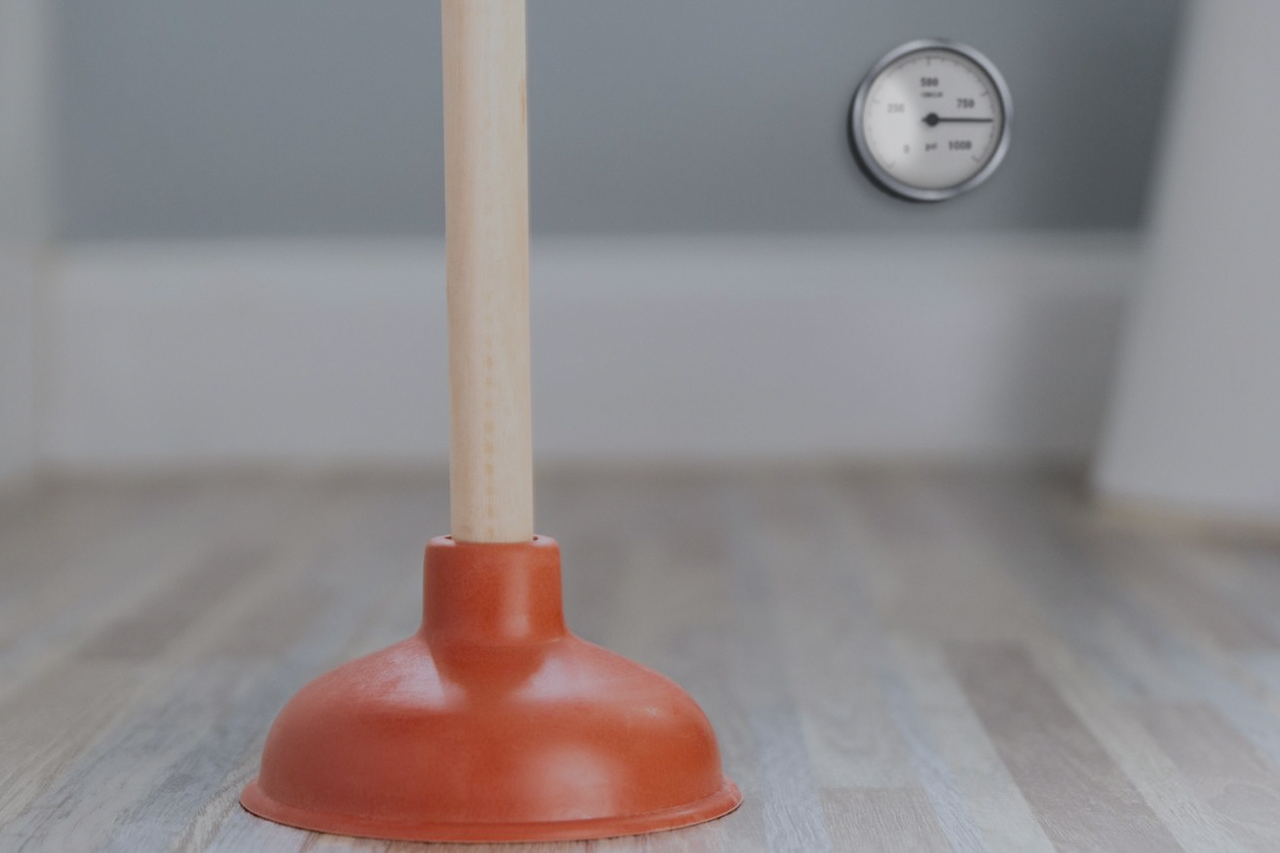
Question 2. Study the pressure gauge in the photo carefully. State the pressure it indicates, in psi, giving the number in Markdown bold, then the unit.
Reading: **850** psi
